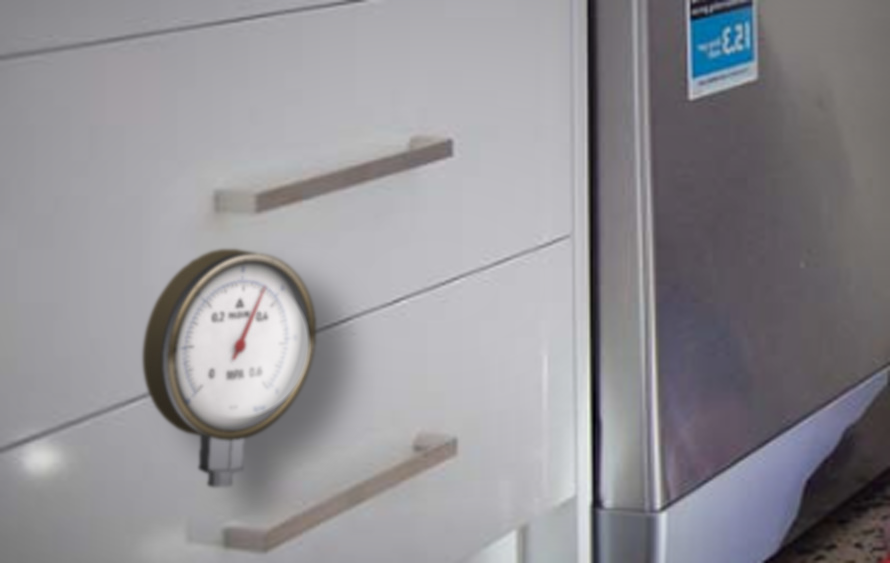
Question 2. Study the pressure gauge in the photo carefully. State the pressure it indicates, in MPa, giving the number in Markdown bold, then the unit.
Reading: **0.35** MPa
